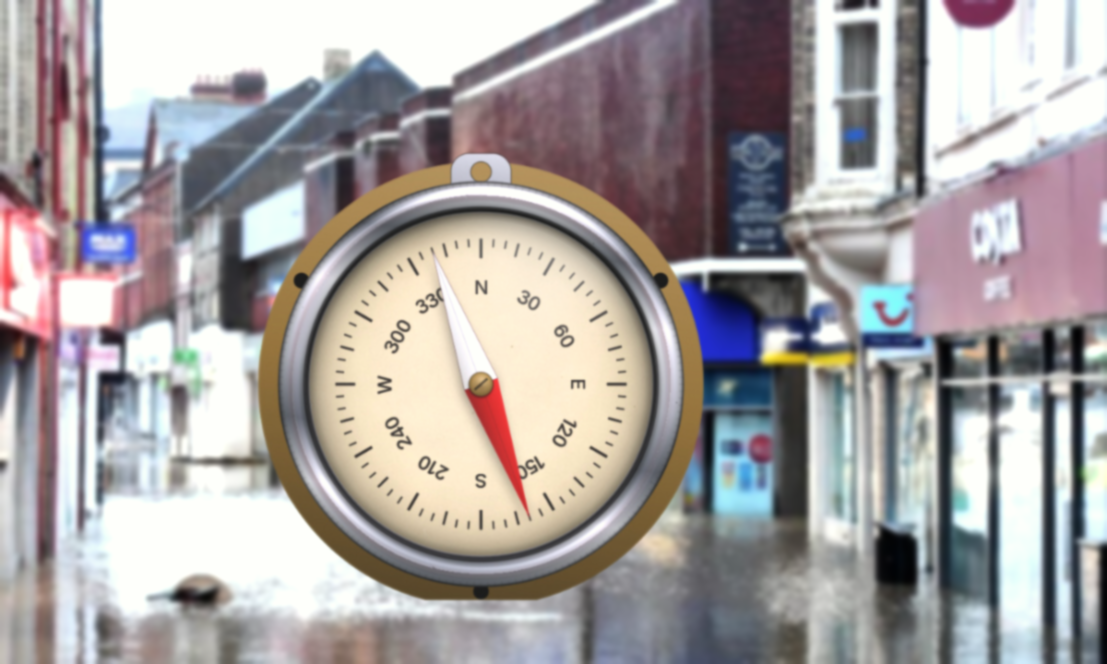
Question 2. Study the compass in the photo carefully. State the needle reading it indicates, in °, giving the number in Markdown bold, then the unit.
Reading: **160** °
